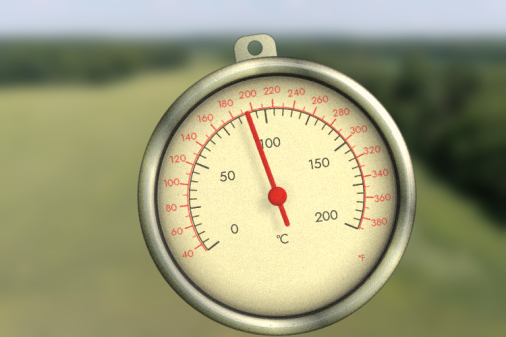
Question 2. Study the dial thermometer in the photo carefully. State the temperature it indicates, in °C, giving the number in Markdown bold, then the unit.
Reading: **90** °C
